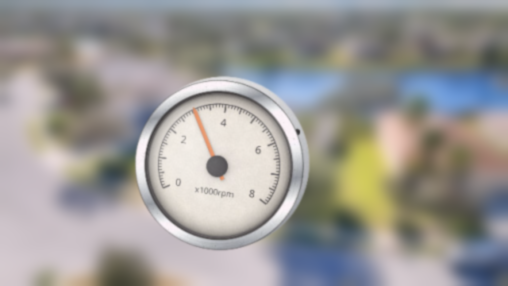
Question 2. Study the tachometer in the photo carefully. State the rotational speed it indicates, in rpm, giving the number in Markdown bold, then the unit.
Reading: **3000** rpm
